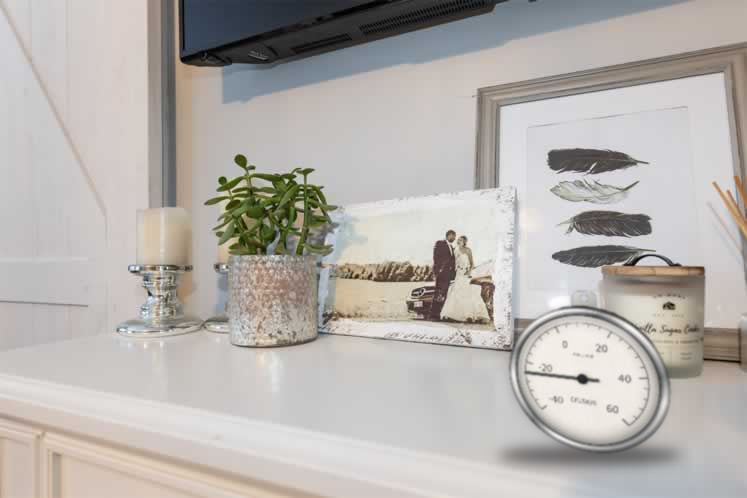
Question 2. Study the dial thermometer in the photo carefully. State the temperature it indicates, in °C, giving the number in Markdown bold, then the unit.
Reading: **-24** °C
